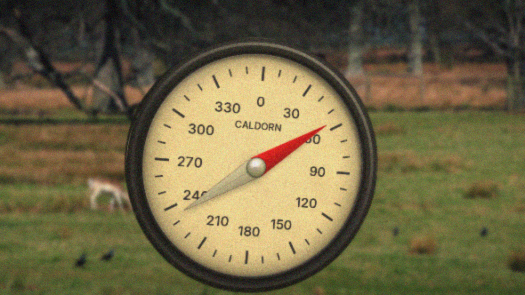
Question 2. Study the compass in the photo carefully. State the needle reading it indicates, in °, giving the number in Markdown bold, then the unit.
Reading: **55** °
